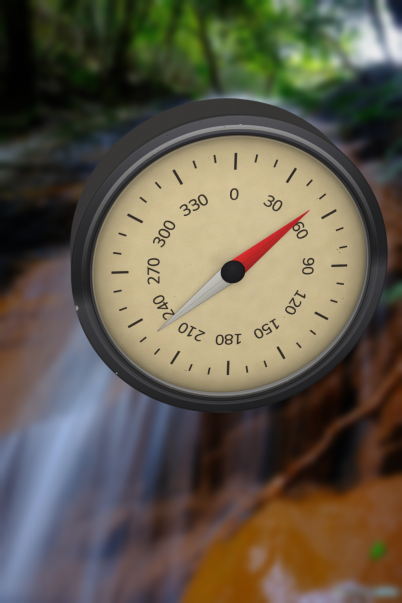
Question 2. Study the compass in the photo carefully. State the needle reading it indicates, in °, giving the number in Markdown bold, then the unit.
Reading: **50** °
